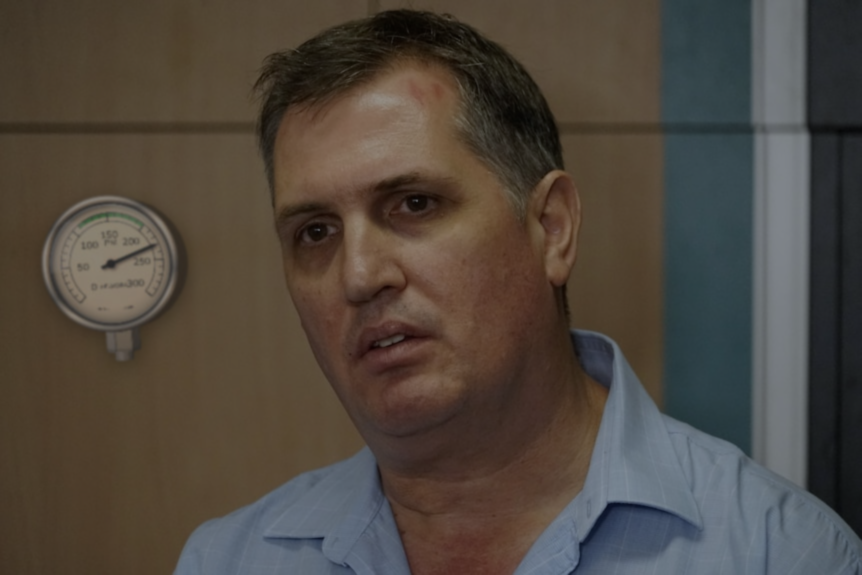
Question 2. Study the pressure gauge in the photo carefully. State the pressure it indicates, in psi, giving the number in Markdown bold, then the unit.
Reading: **230** psi
